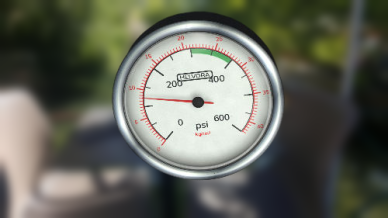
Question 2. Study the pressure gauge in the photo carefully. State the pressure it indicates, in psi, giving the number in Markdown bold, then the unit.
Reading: **125** psi
